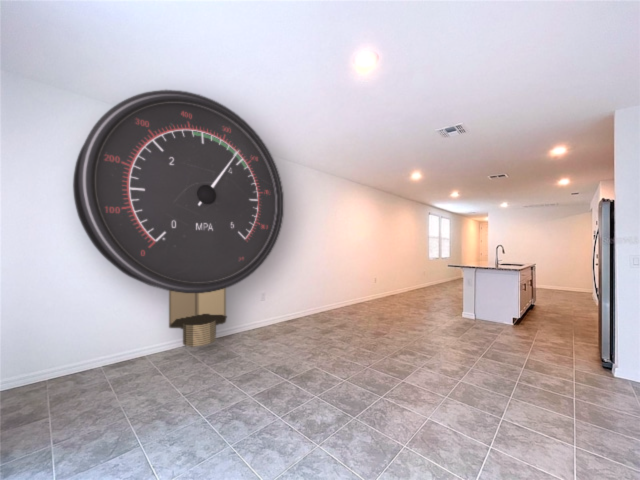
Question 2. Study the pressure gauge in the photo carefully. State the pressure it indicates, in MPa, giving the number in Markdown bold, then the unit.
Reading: **3.8** MPa
